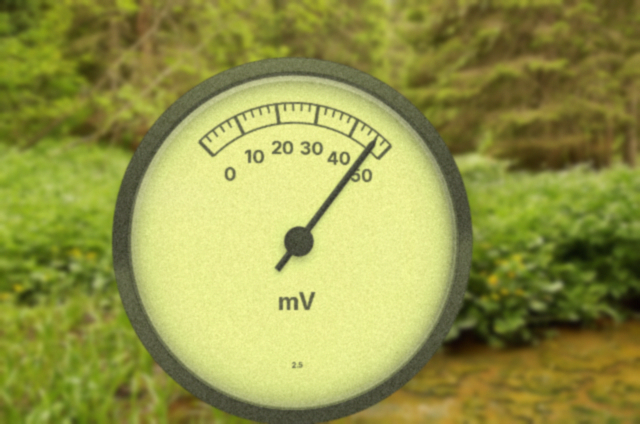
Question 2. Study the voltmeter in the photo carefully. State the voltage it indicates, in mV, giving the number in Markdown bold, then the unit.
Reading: **46** mV
